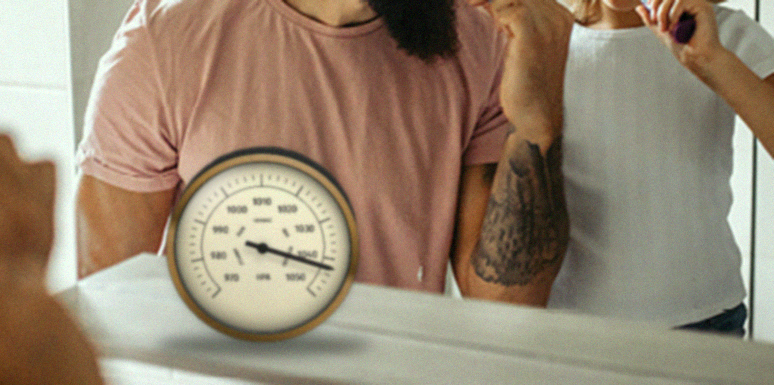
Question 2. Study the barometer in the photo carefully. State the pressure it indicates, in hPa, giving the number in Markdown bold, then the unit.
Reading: **1042** hPa
